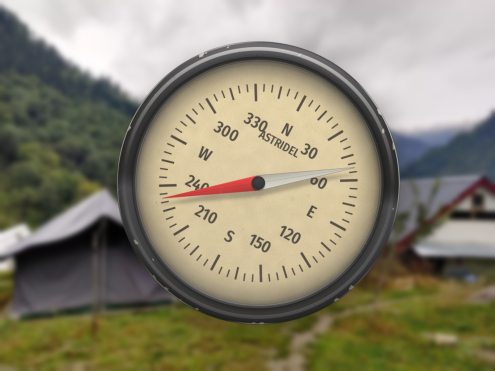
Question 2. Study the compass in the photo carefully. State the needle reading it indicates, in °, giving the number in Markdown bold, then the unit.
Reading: **232.5** °
